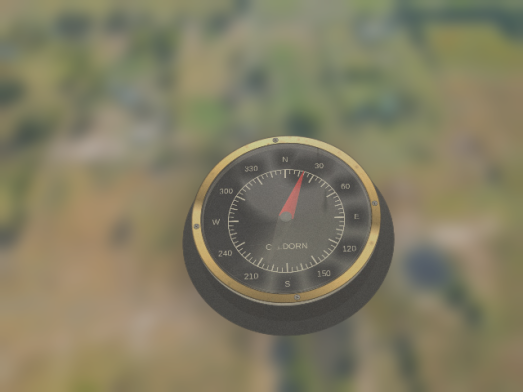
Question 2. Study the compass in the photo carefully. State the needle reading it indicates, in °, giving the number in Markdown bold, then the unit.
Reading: **20** °
